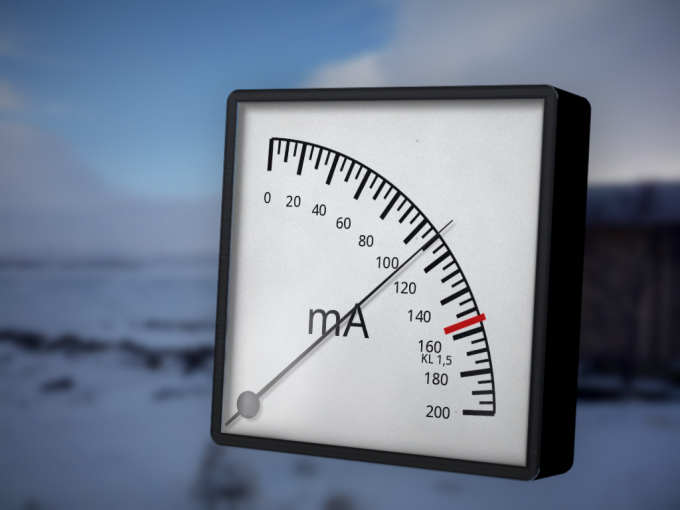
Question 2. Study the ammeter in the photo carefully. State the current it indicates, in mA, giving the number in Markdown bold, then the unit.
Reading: **110** mA
